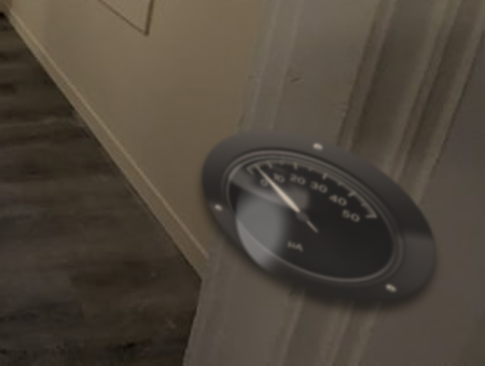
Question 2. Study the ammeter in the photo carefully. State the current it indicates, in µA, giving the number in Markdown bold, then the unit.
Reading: **5** µA
